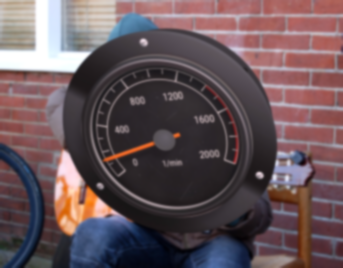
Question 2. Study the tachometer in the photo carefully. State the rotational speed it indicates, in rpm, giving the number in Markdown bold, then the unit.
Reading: **150** rpm
